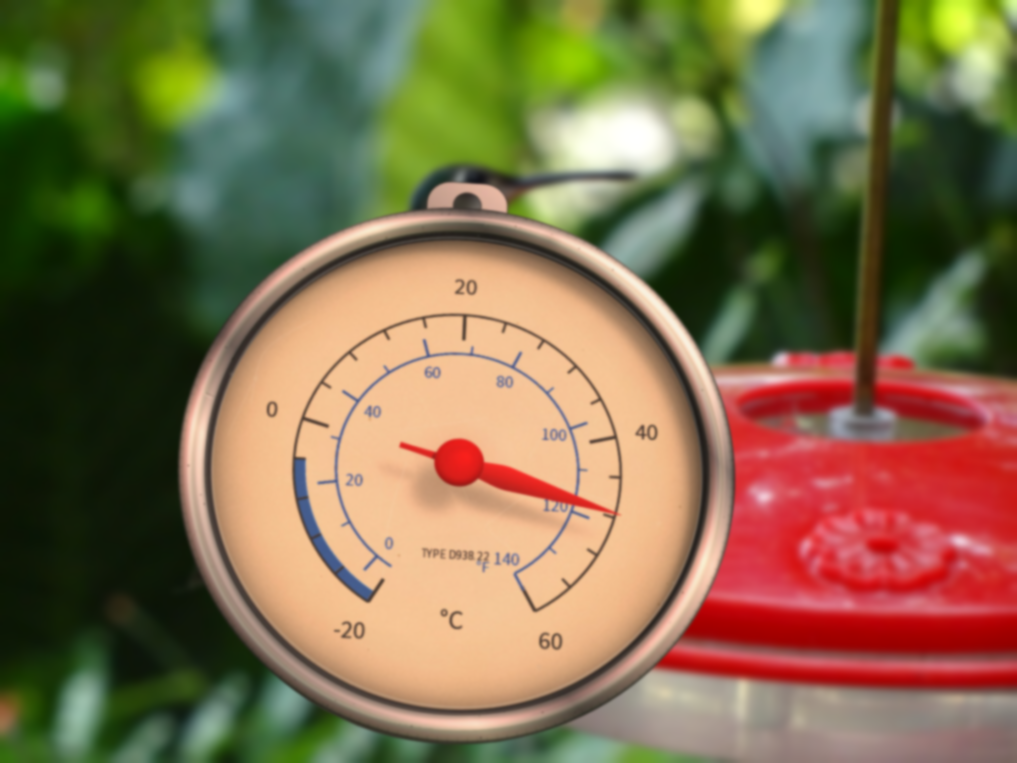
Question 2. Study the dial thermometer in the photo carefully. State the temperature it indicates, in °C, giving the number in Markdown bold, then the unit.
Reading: **48** °C
